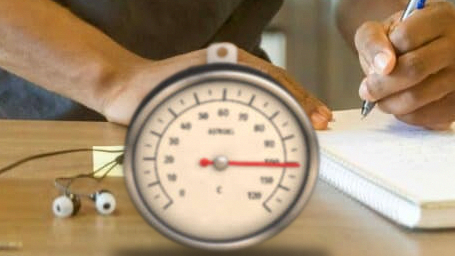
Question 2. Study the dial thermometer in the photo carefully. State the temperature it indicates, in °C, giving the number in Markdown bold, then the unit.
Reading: **100** °C
